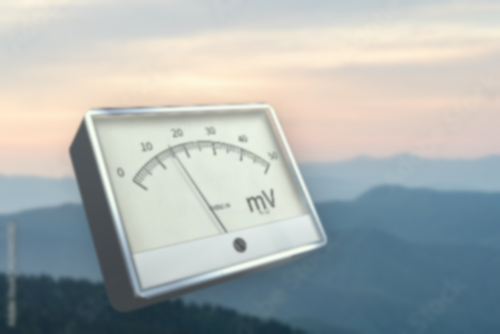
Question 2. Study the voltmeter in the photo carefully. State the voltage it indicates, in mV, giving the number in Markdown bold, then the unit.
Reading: **15** mV
